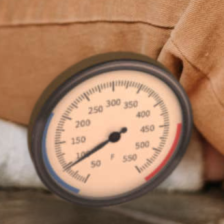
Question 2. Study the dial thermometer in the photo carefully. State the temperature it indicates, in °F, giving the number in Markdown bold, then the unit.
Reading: **100** °F
